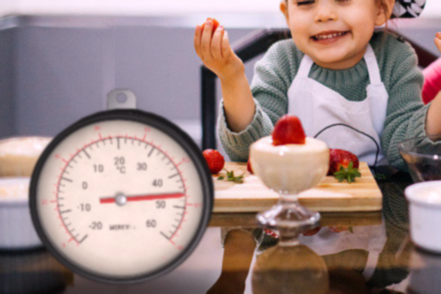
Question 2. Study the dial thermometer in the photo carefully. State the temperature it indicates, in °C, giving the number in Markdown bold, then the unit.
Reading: **46** °C
